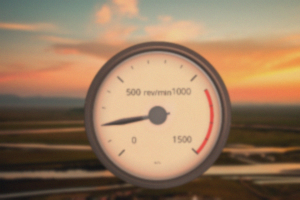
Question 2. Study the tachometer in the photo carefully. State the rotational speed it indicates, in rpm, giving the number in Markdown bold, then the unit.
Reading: **200** rpm
